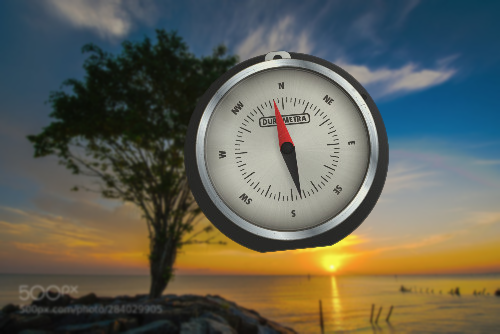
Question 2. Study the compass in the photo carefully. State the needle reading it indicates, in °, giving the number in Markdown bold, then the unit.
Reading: **350** °
